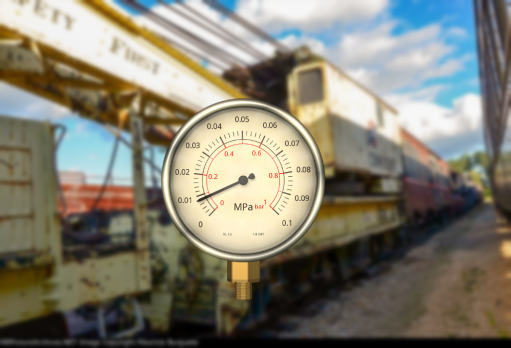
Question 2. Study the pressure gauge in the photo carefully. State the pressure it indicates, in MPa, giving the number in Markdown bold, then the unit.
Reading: **0.008** MPa
